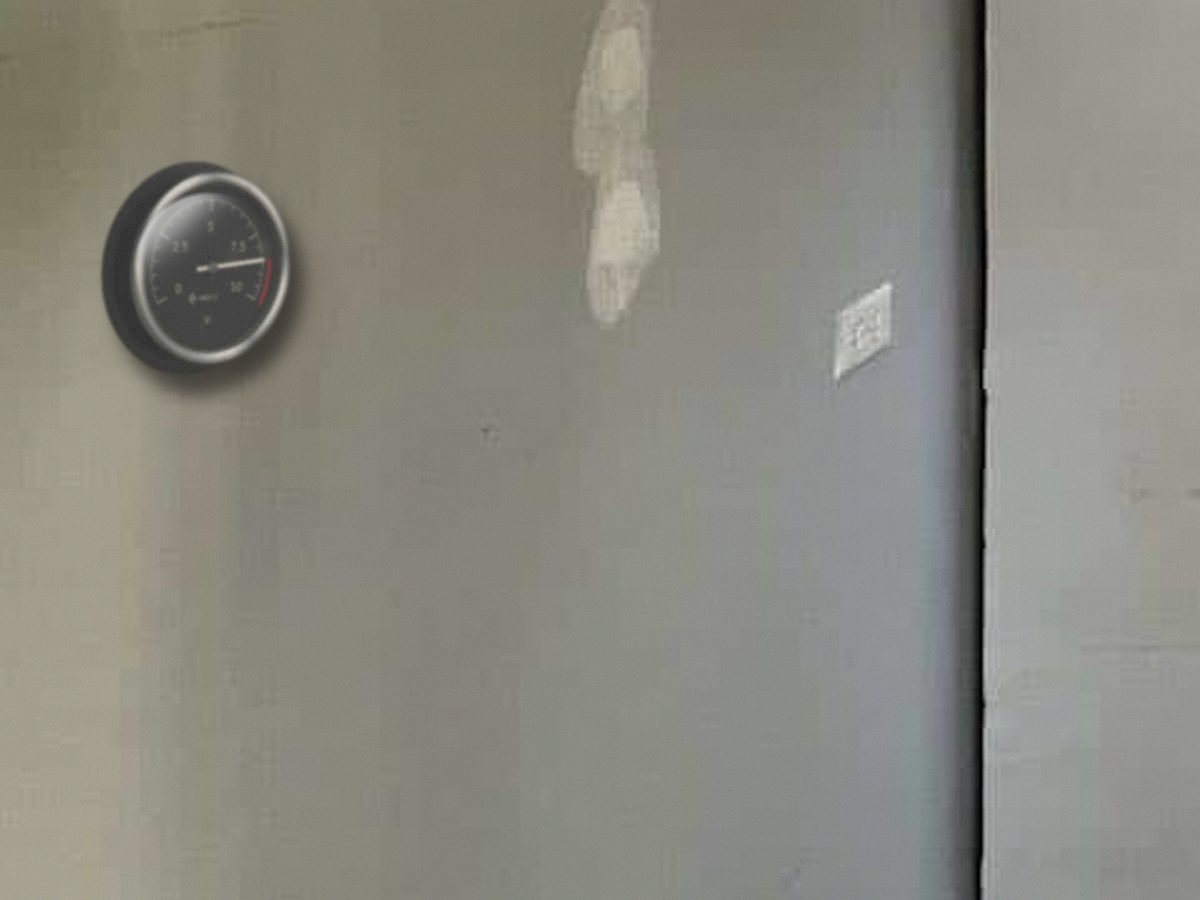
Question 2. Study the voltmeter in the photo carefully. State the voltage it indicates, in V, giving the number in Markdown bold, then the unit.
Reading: **8.5** V
